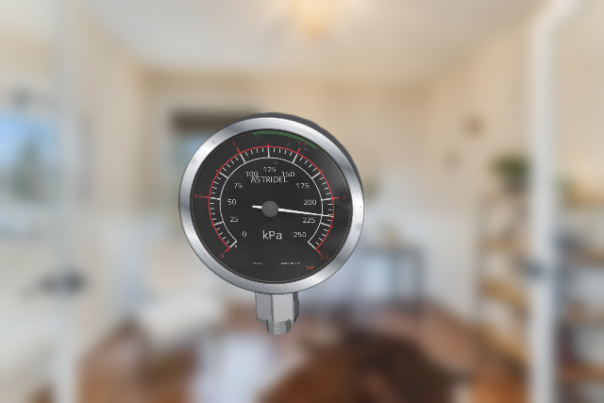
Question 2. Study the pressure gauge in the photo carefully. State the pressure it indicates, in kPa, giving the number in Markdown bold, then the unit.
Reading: **215** kPa
